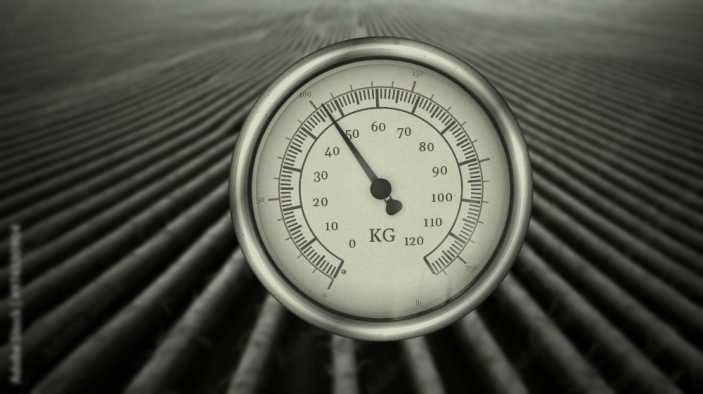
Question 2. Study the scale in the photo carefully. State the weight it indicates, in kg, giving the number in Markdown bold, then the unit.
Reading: **47** kg
